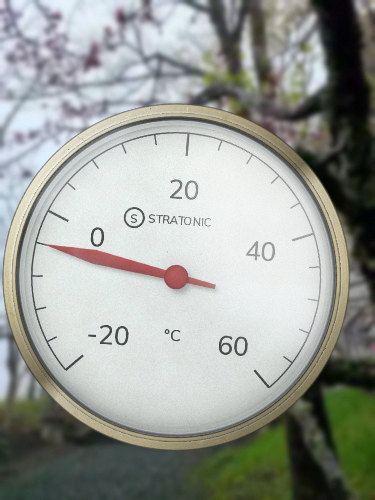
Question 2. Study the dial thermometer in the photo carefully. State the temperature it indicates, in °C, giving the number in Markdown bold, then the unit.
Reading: **-4** °C
